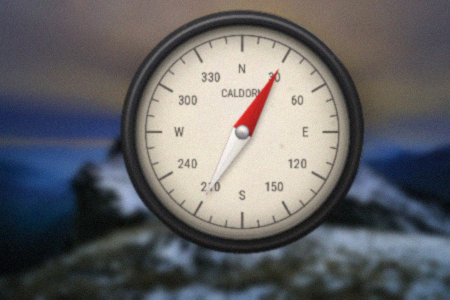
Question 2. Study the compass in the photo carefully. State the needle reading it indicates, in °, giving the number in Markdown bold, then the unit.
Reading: **30** °
